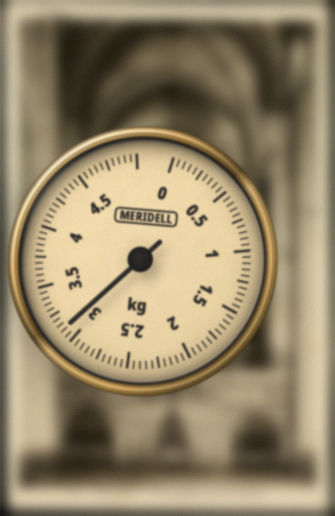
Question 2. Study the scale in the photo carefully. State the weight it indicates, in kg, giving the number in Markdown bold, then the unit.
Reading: **3.1** kg
